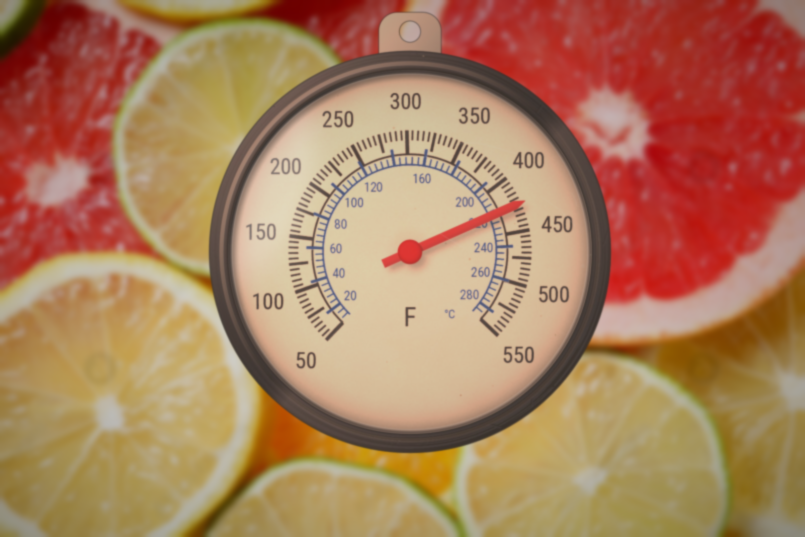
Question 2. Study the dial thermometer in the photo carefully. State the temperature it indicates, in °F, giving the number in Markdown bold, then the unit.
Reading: **425** °F
